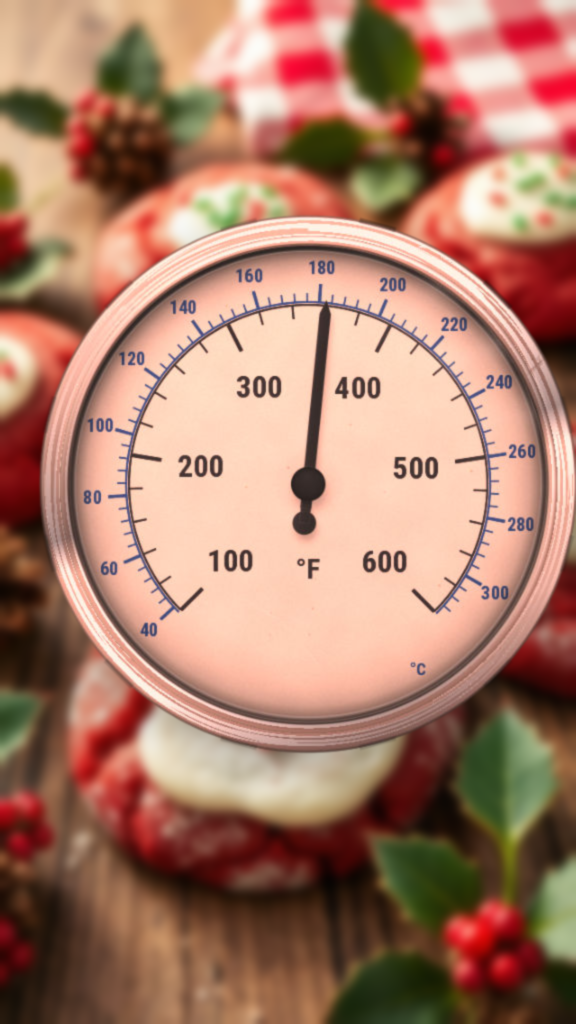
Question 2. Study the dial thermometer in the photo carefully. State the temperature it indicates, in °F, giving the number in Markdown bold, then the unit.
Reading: **360** °F
